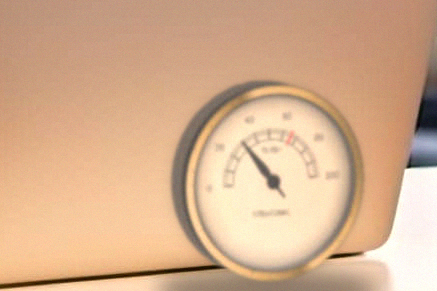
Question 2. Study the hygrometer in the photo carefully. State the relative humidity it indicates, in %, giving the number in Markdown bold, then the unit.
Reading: **30** %
